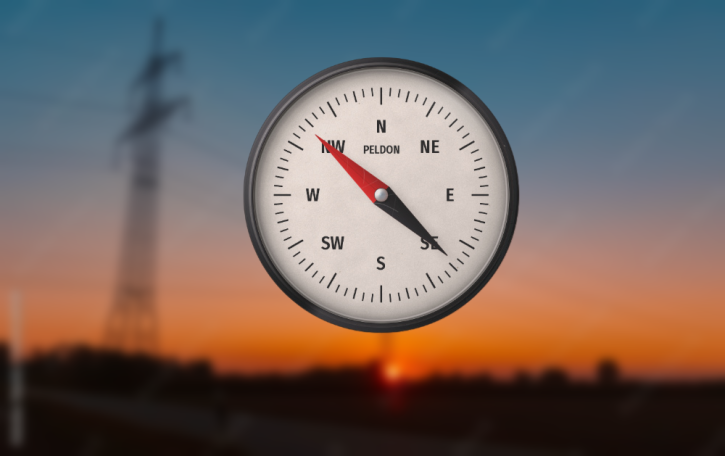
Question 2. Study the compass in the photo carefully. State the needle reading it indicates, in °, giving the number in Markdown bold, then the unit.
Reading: **312.5** °
